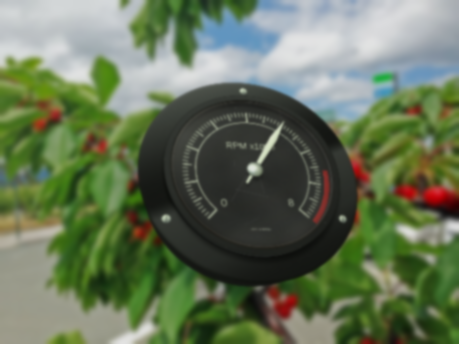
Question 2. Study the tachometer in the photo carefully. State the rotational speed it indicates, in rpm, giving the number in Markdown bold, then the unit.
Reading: **5000** rpm
